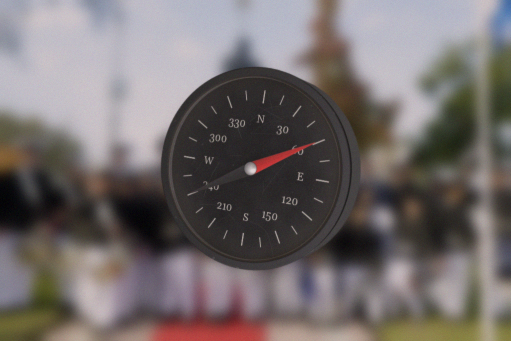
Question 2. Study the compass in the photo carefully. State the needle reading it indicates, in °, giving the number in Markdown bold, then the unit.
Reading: **60** °
